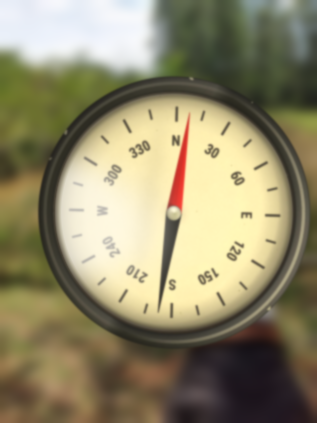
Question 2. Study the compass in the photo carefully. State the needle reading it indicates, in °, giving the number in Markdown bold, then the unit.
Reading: **7.5** °
